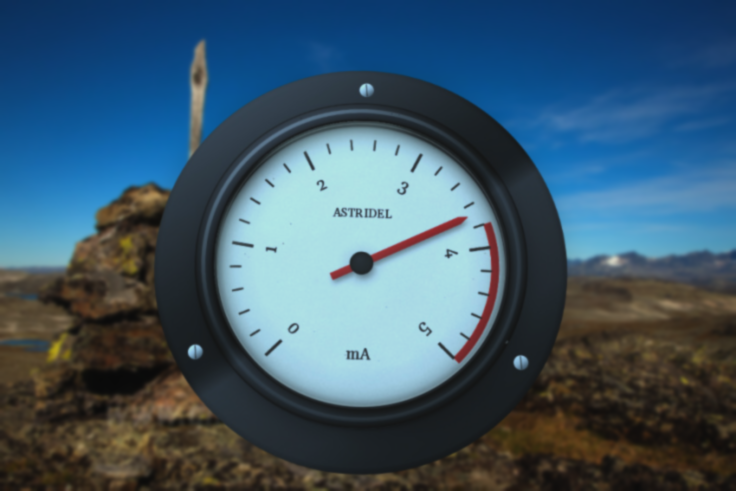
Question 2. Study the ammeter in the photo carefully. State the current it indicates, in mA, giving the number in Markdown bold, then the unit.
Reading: **3.7** mA
